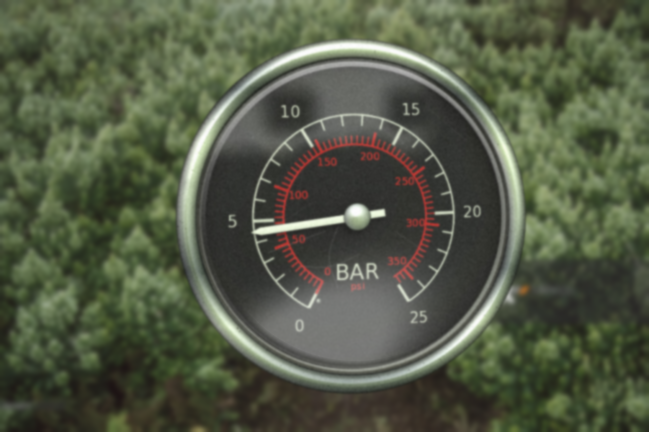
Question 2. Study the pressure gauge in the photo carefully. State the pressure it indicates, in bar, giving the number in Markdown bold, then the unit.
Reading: **4.5** bar
